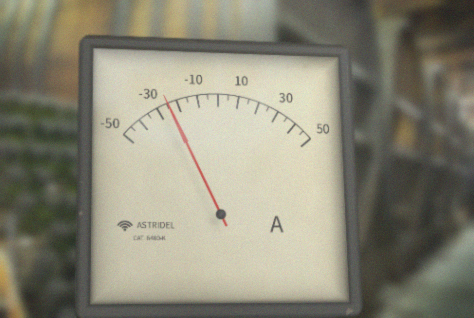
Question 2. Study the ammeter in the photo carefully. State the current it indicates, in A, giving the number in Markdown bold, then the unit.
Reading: **-25** A
